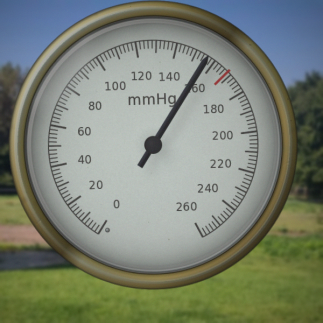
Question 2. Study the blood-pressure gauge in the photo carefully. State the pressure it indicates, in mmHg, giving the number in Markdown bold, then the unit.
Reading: **156** mmHg
